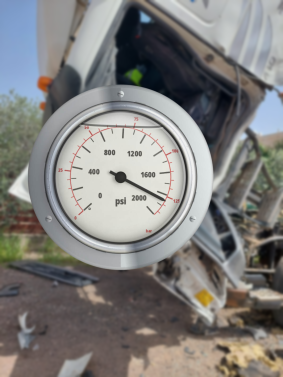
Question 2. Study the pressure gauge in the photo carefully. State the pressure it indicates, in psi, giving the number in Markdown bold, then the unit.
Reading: **1850** psi
